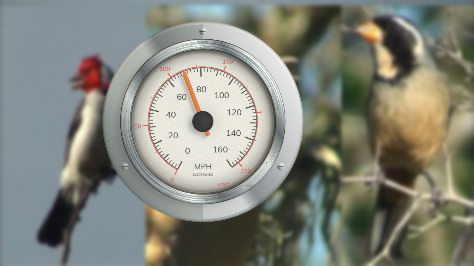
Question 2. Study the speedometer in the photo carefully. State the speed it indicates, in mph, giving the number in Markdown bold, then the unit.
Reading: **70** mph
